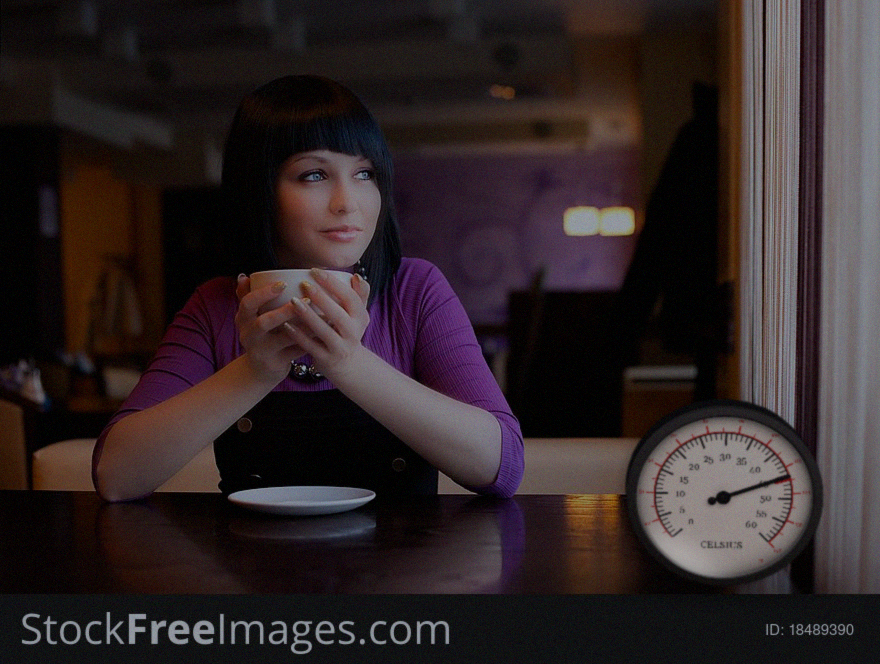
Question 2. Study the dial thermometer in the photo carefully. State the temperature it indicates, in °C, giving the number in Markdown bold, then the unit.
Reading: **45** °C
